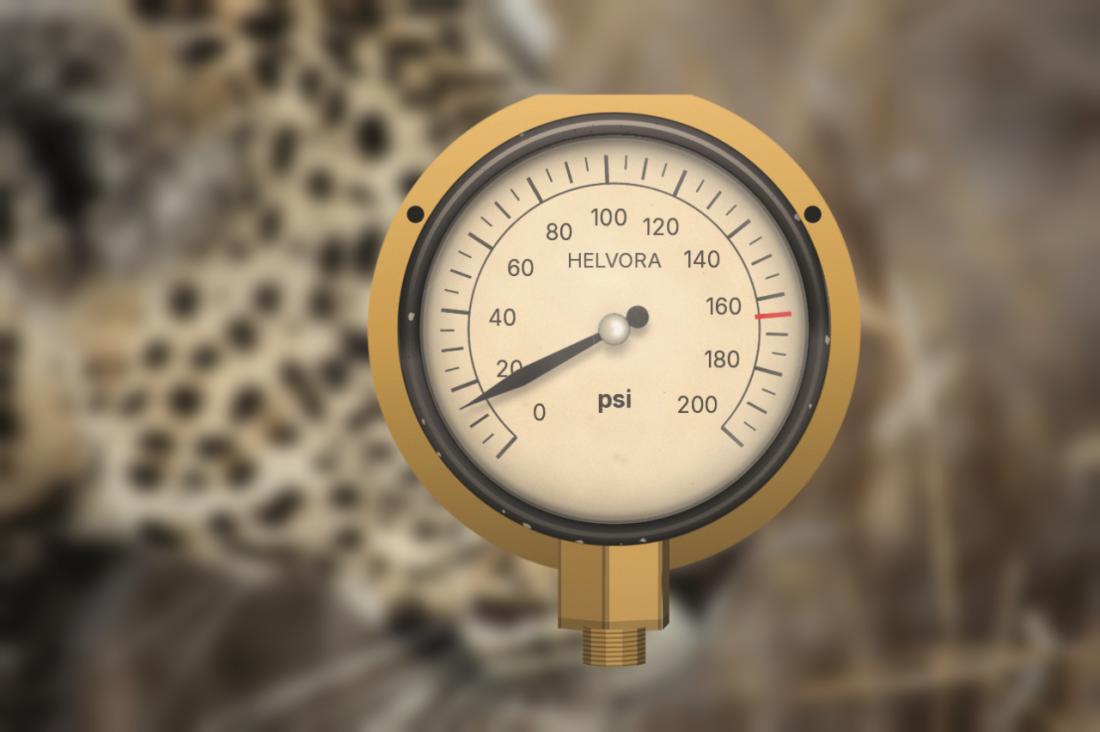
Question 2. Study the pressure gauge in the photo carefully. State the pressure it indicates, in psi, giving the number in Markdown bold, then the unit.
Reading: **15** psi
